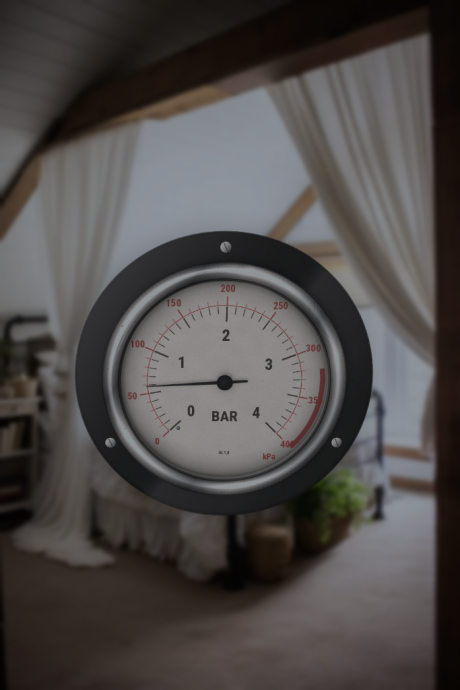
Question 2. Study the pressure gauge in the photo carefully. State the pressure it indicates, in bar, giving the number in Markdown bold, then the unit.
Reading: **0.6** bar
